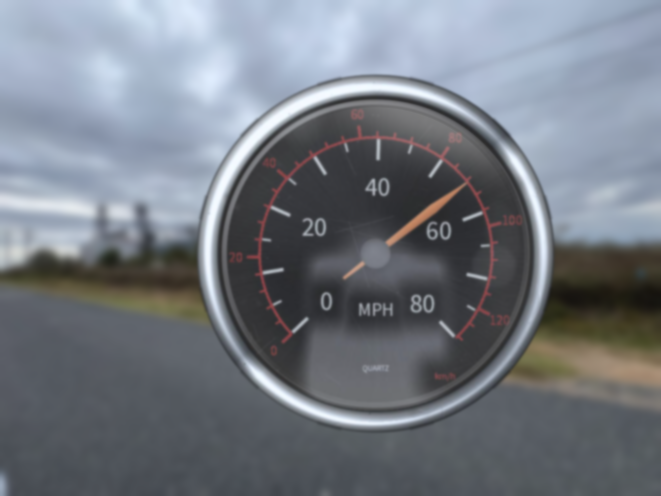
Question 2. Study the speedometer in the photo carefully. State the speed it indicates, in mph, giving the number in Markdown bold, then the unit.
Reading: **55** mph
